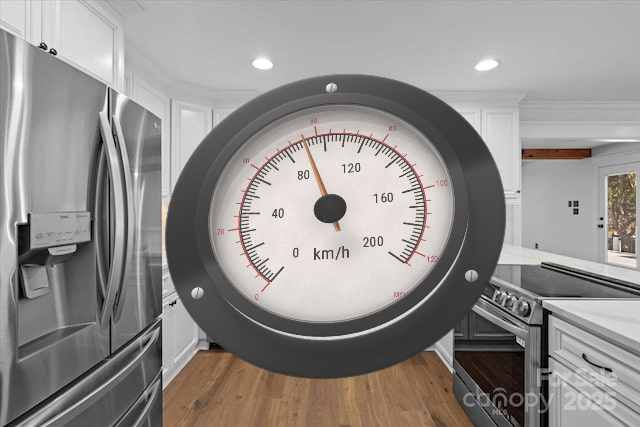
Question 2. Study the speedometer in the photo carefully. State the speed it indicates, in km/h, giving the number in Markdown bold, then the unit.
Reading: **90** km/h
